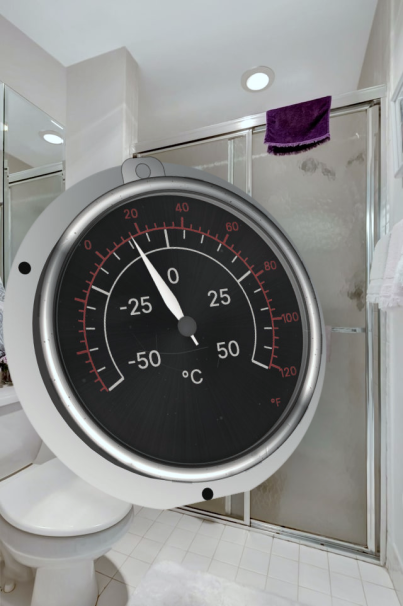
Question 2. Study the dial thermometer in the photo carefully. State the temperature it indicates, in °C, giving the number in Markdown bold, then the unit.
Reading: **-10** °C
